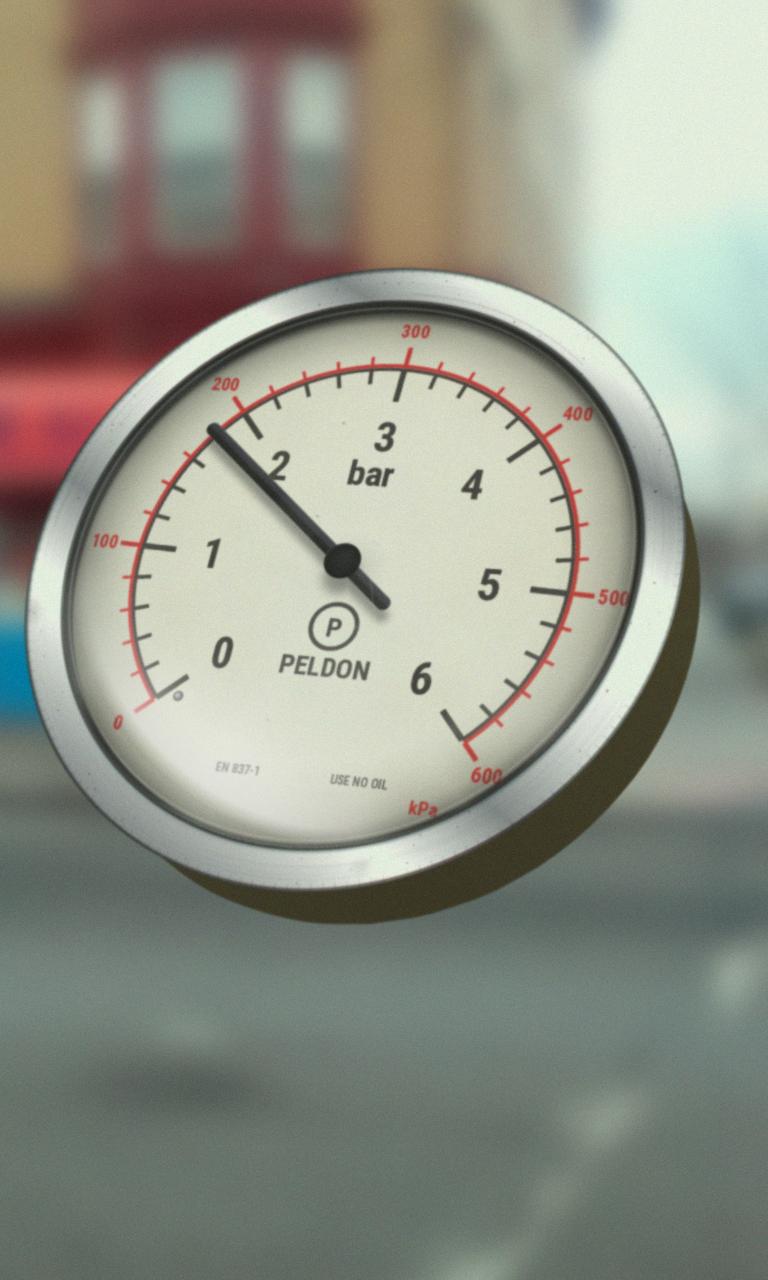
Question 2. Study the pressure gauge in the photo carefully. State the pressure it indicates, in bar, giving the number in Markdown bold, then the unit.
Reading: **1.8** bar
